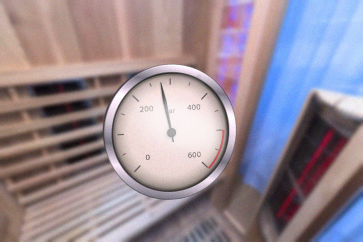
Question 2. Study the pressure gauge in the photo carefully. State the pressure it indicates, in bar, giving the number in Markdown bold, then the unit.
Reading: **275** bar
